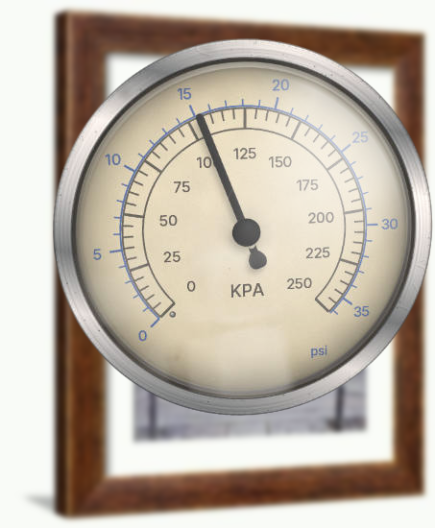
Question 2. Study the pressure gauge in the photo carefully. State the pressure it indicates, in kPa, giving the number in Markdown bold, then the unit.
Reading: **105** kPa
